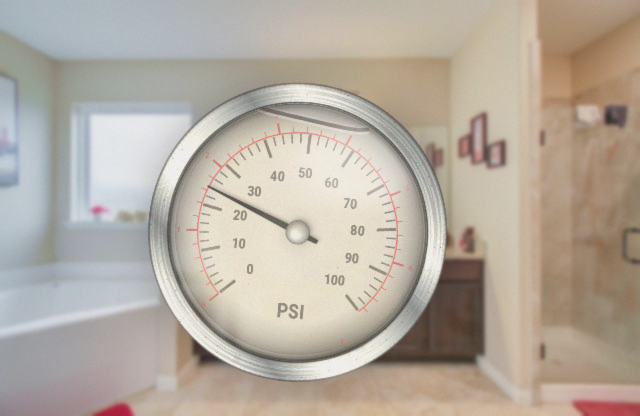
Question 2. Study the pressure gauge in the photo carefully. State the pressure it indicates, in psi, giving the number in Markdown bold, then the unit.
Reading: **24** psi
